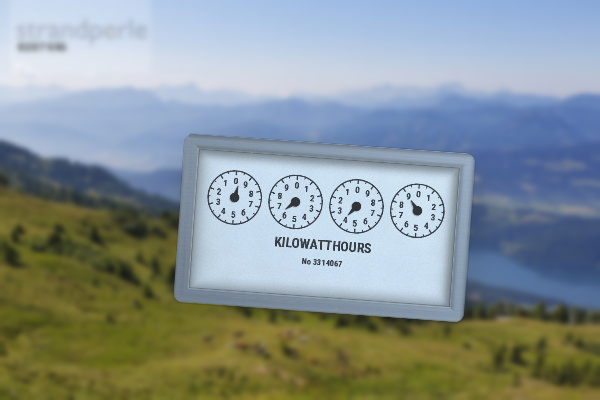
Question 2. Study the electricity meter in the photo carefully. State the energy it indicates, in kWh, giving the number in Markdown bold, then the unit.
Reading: **9639** kWh
